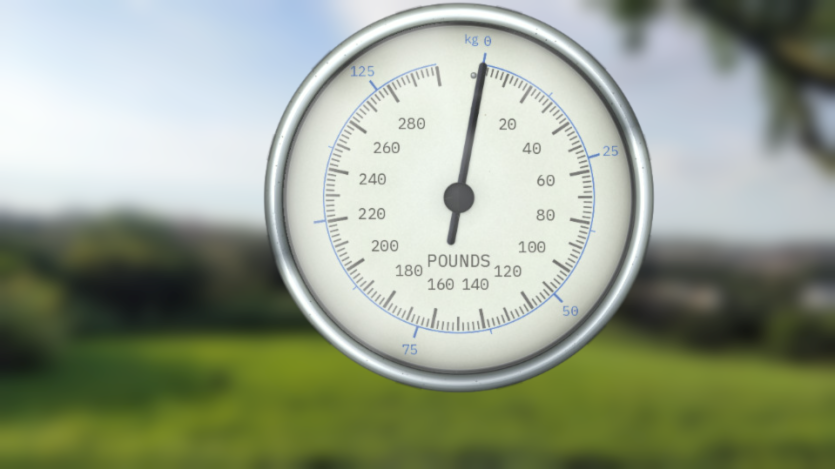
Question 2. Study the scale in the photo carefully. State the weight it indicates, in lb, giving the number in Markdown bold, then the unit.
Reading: **0** lb
